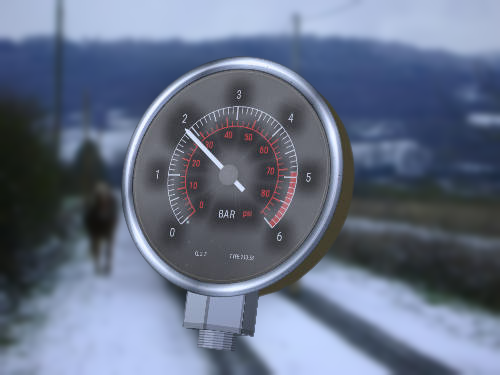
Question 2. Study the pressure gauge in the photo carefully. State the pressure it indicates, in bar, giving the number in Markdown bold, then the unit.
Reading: **1.9** bar
